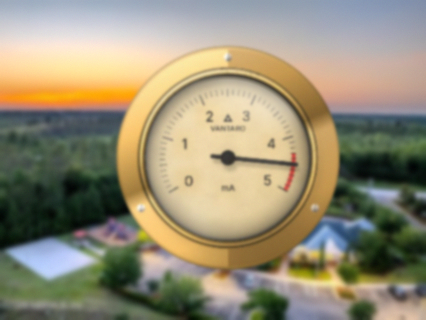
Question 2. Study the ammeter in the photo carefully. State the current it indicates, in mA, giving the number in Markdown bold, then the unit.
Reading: **4.5** mA
